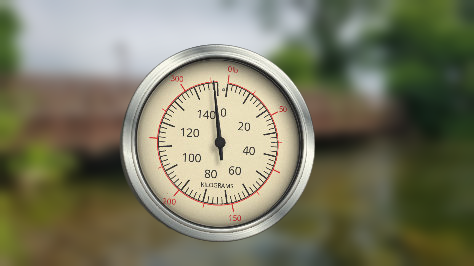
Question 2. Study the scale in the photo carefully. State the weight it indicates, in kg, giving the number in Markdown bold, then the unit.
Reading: **148** kg
